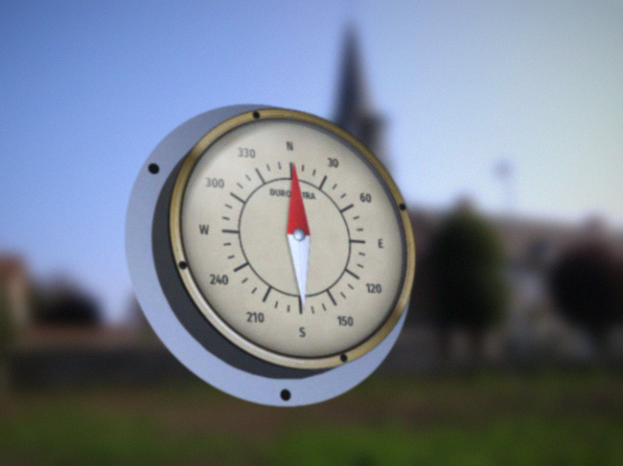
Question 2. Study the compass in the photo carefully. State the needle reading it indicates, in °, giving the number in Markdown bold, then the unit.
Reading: **0** °
